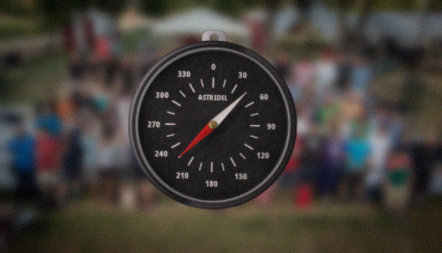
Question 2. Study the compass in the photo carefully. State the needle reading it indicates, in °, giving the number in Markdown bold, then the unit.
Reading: **225** °
